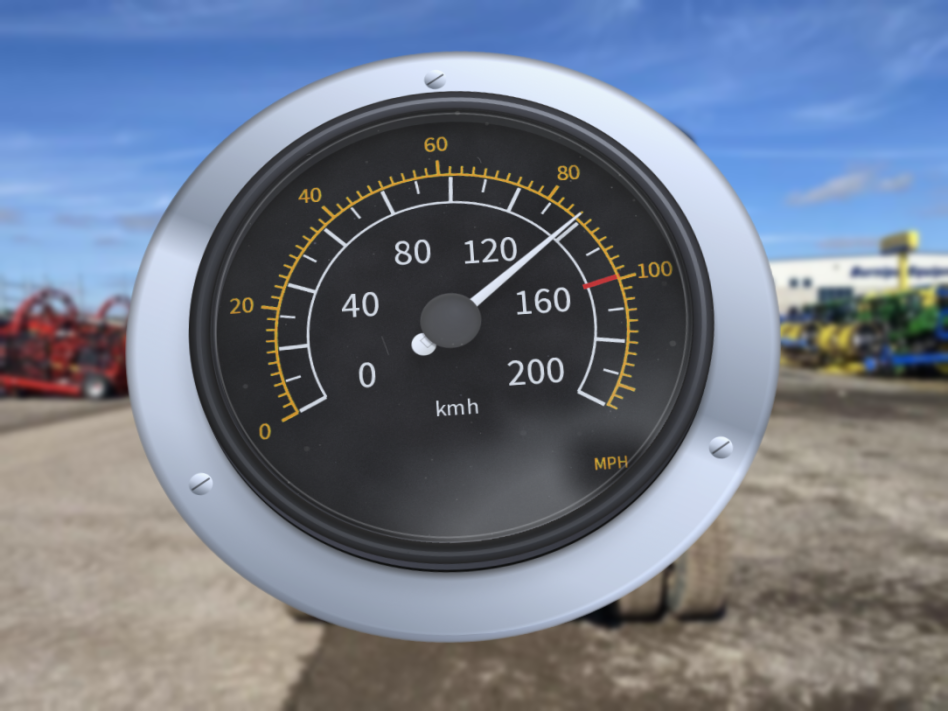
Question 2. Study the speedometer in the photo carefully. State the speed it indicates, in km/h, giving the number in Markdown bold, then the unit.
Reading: **140** km/h
